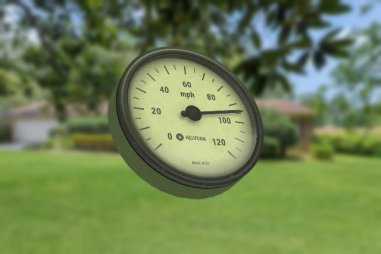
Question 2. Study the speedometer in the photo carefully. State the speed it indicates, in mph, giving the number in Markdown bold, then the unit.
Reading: **95** mph
